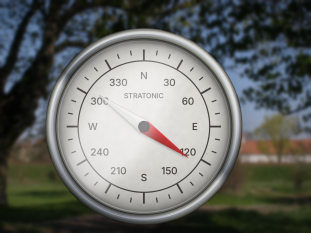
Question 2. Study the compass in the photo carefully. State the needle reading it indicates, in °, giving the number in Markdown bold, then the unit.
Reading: **125** °
